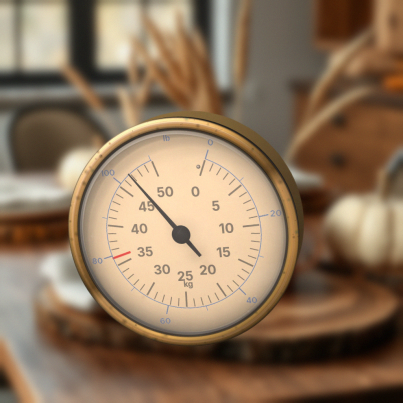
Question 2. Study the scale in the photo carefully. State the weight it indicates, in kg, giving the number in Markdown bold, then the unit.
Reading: **47** kg
